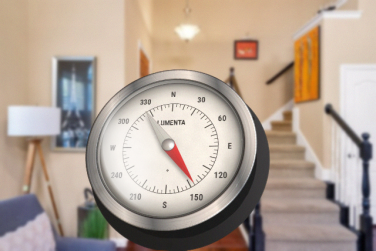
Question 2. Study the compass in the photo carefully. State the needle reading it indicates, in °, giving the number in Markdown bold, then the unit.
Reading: **145** °
